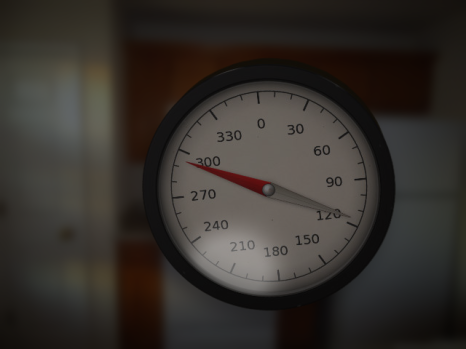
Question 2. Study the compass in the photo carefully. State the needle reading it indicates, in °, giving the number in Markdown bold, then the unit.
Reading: **295** °
